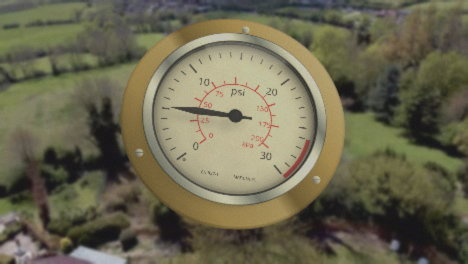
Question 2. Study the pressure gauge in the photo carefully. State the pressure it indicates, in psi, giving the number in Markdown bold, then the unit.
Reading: **5** psi
